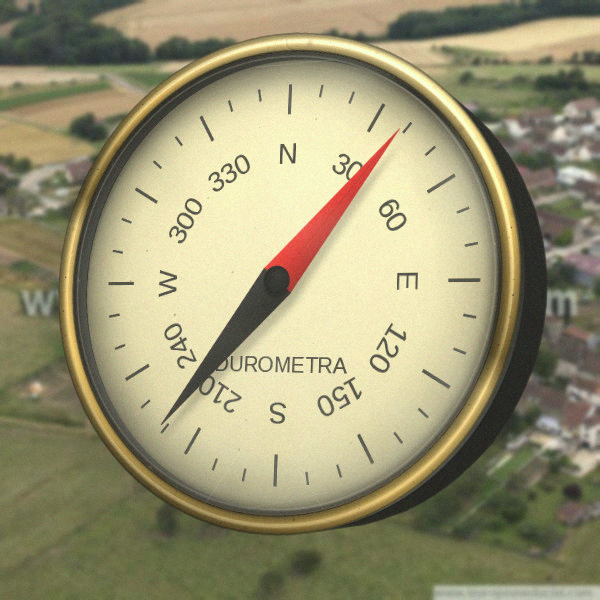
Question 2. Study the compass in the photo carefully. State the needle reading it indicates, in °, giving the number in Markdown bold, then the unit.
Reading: **40** °
